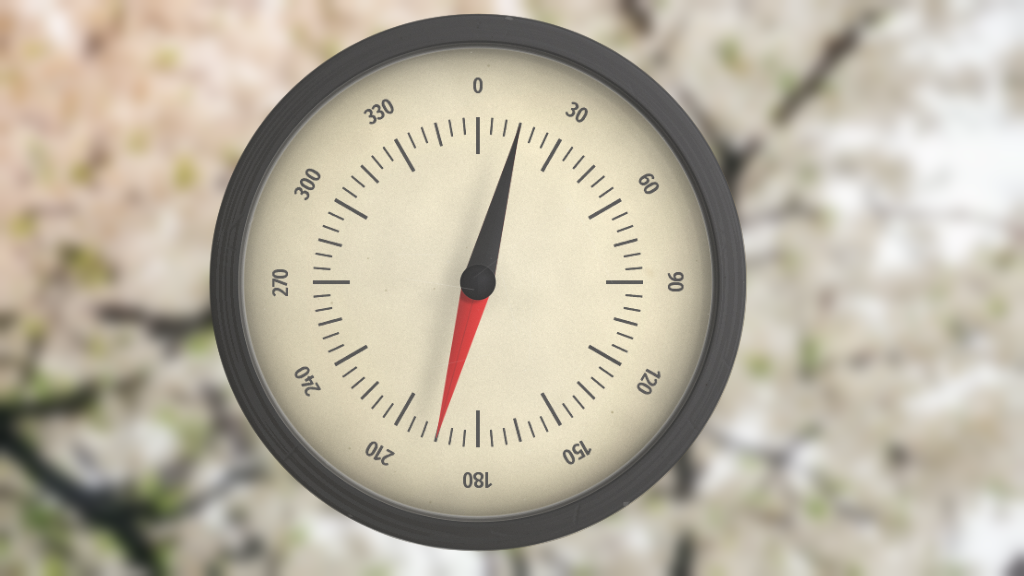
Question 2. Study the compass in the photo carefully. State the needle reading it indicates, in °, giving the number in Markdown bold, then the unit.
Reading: **195** °
